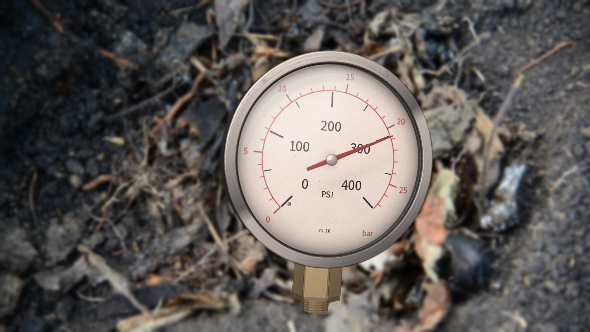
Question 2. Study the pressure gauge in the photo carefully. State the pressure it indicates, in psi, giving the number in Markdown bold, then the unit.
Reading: **300** psi
